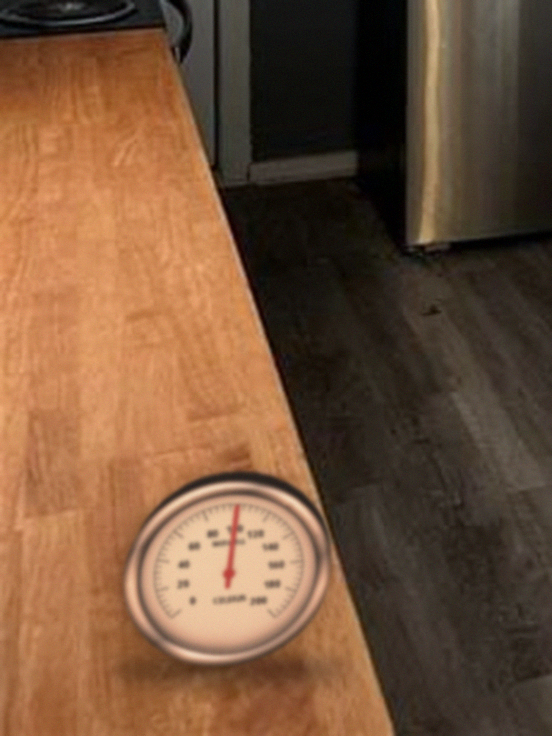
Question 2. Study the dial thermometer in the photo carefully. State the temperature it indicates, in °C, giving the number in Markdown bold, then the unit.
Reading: **100** °C
